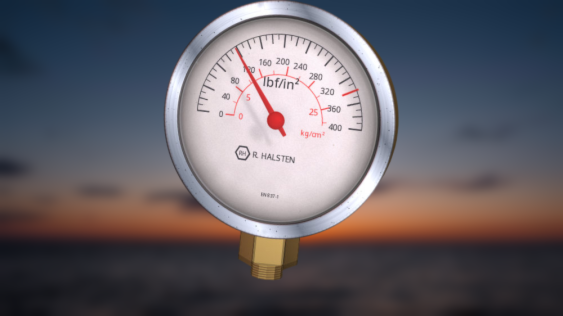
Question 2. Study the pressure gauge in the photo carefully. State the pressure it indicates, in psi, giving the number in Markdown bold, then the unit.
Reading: **120** psi
